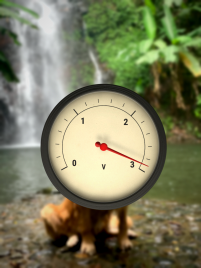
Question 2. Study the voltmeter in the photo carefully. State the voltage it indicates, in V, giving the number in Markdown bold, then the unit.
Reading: **2.9** V
